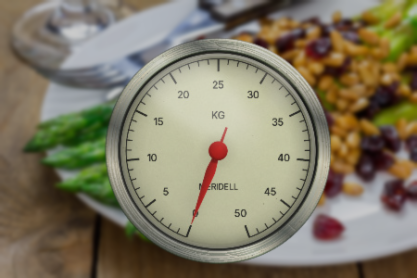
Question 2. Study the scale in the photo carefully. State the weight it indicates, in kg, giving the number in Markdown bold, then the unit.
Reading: **0** kg
